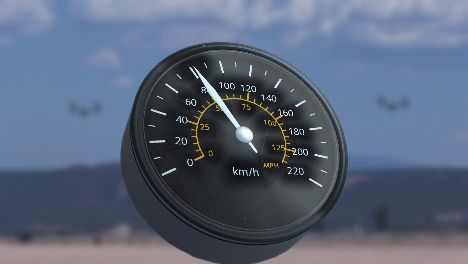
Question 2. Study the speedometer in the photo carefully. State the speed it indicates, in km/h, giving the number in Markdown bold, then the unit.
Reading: **80** km/h
